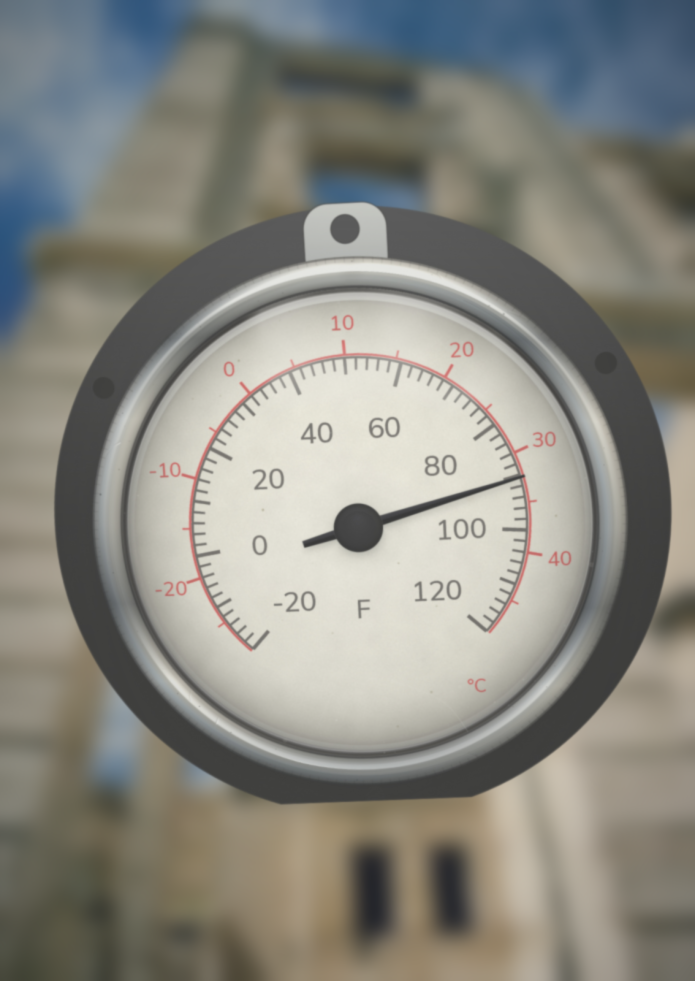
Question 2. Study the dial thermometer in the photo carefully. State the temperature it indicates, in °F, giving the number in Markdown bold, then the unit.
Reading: **90** °F
